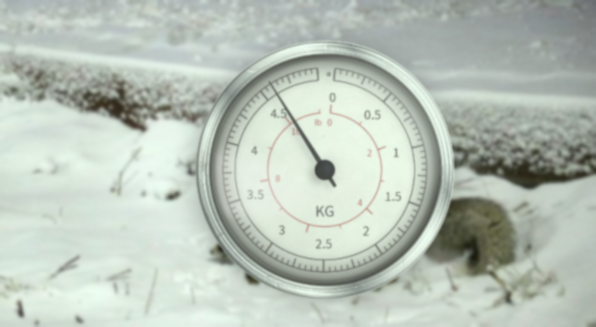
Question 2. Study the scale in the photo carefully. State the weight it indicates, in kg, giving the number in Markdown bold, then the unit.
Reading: **4.6** kg
